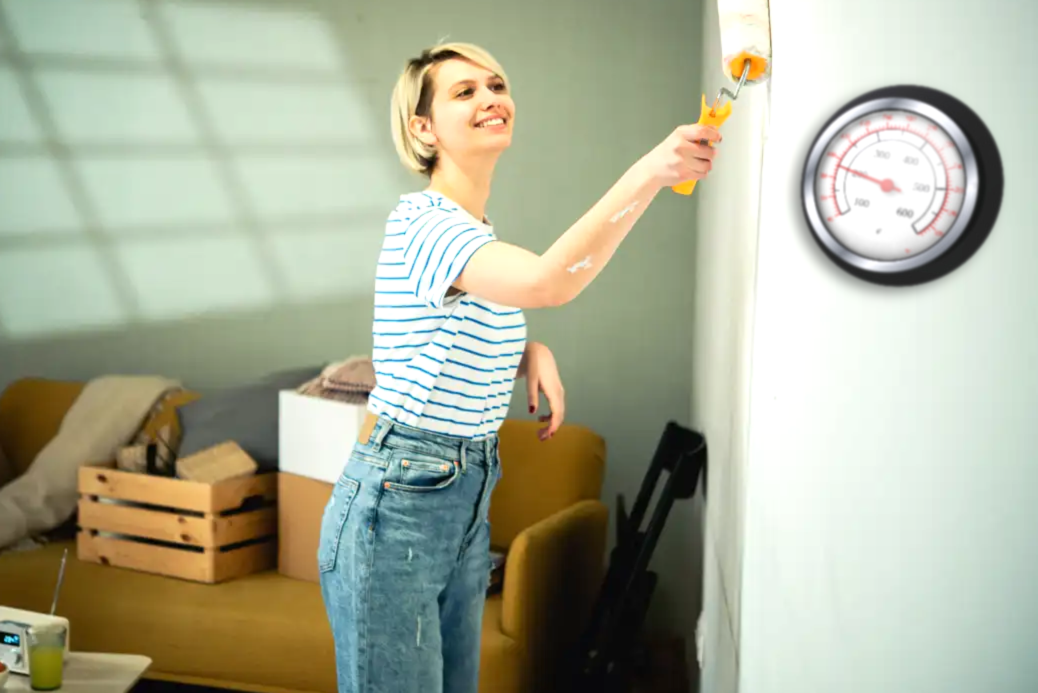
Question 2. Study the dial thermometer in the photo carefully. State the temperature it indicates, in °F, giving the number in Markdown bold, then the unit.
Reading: **200** °F
